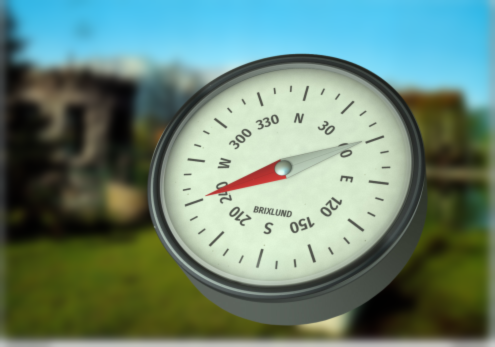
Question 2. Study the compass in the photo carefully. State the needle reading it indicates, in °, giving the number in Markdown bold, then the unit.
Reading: **240** °
